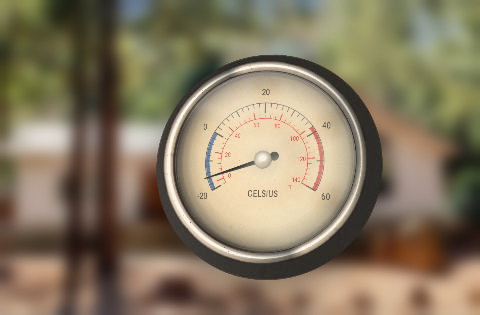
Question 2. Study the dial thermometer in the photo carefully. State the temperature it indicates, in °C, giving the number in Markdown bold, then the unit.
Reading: **-16** °C
